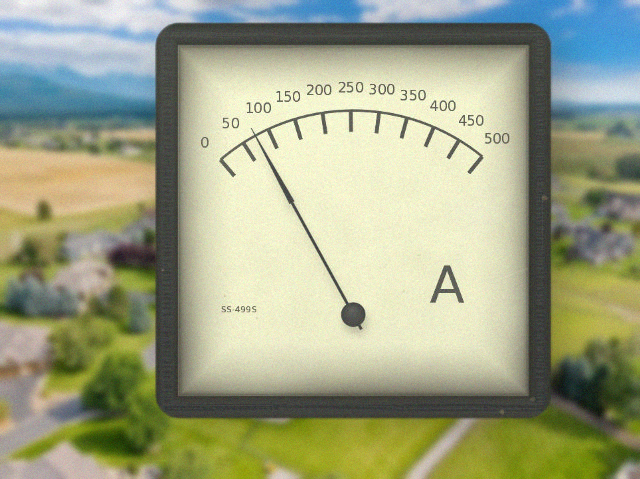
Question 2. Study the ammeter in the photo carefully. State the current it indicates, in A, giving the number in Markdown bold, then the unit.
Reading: **75** A
